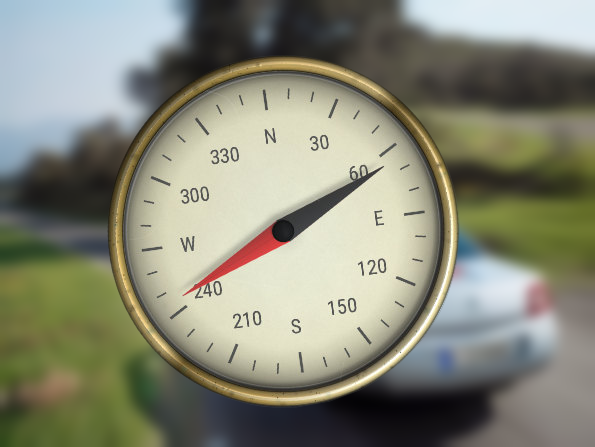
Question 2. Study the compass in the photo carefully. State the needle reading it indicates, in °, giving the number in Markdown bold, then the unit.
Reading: **245** °
